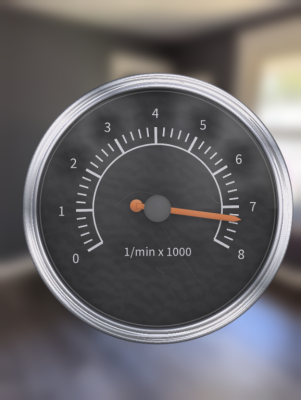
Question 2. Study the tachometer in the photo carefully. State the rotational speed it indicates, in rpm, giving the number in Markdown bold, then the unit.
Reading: **7300** rpm
